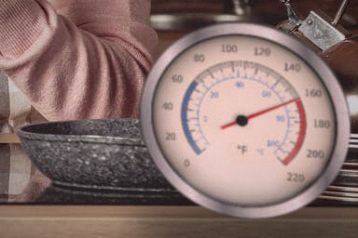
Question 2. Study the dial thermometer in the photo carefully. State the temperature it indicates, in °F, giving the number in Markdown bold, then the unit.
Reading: **160** °F
